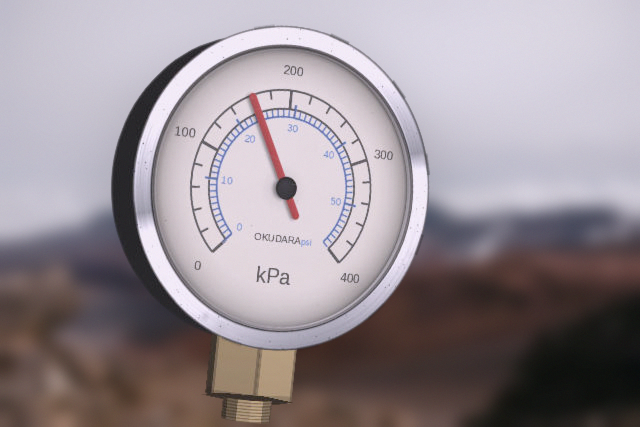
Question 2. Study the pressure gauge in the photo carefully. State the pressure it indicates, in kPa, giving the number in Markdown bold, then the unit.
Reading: **160** kPa
